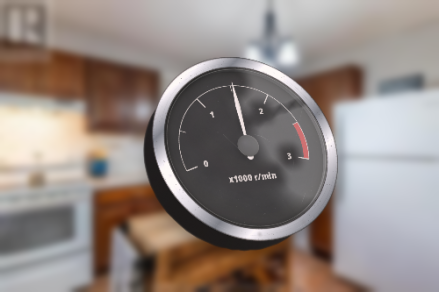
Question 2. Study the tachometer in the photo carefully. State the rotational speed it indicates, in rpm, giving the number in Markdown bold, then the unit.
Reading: **1500** rpm
